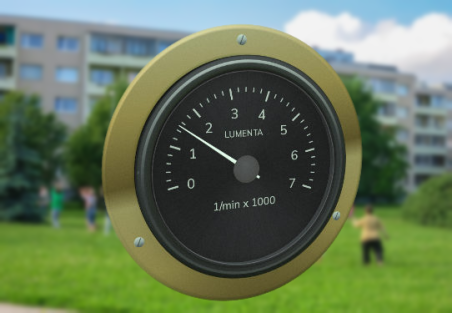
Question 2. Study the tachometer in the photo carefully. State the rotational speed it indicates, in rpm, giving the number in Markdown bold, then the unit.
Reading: **1500** rpm
